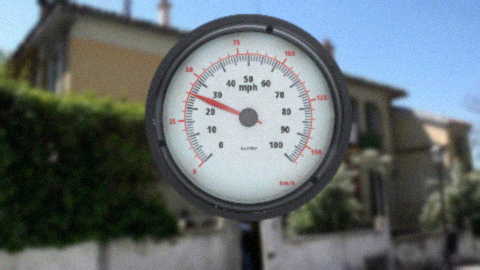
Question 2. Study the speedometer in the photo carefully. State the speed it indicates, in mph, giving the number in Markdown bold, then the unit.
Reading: **25** mph
